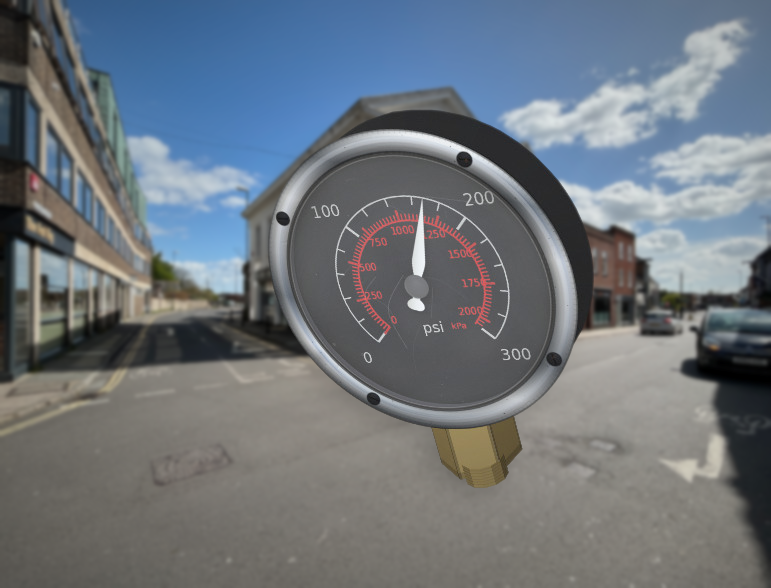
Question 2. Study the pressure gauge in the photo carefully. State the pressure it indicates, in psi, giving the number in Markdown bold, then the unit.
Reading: **170** psi
